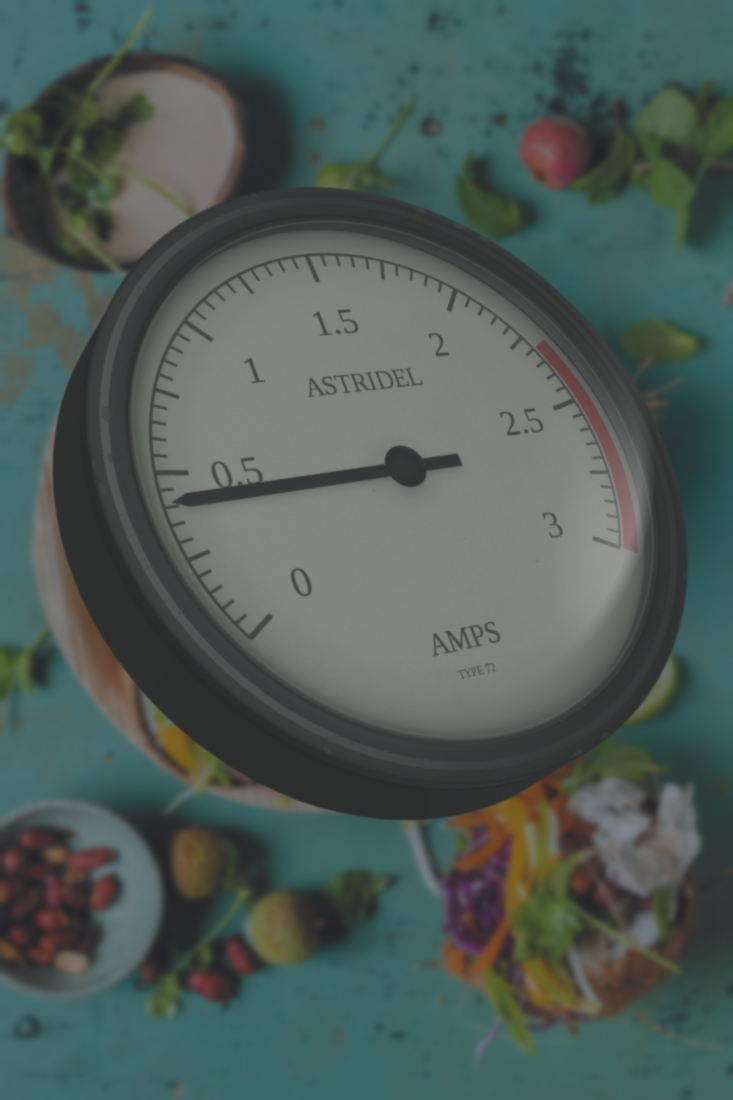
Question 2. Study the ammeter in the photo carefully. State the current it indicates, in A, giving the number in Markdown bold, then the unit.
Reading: **0.4** A
